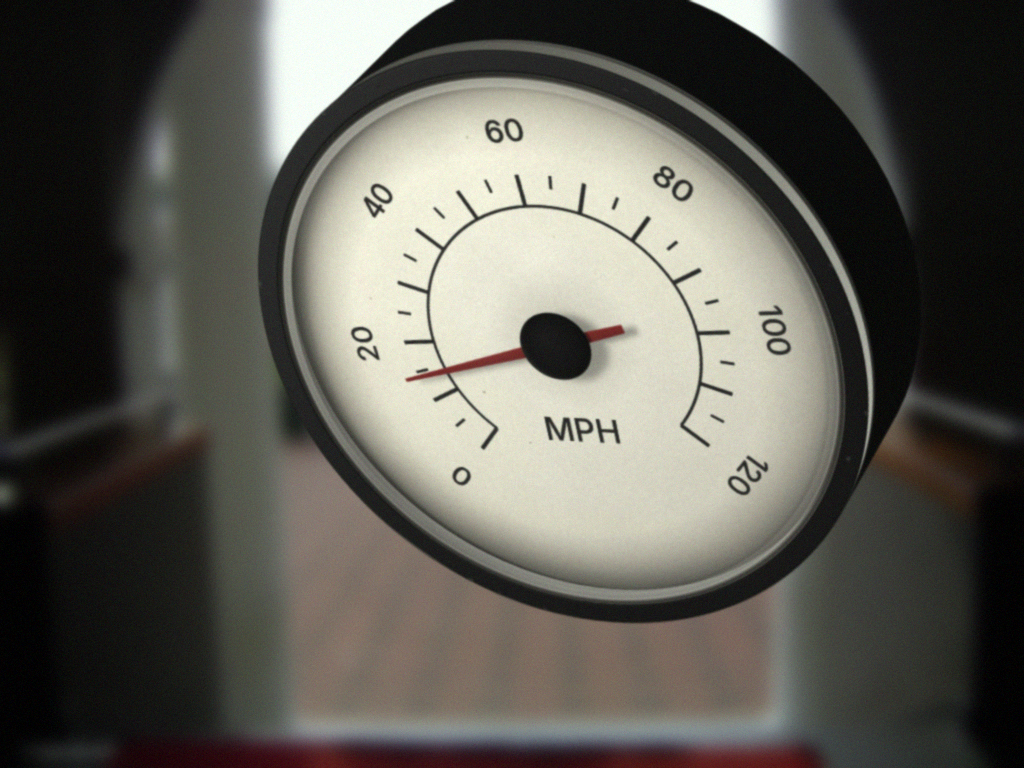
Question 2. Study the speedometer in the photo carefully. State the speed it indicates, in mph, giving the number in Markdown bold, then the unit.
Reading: **15** mph
